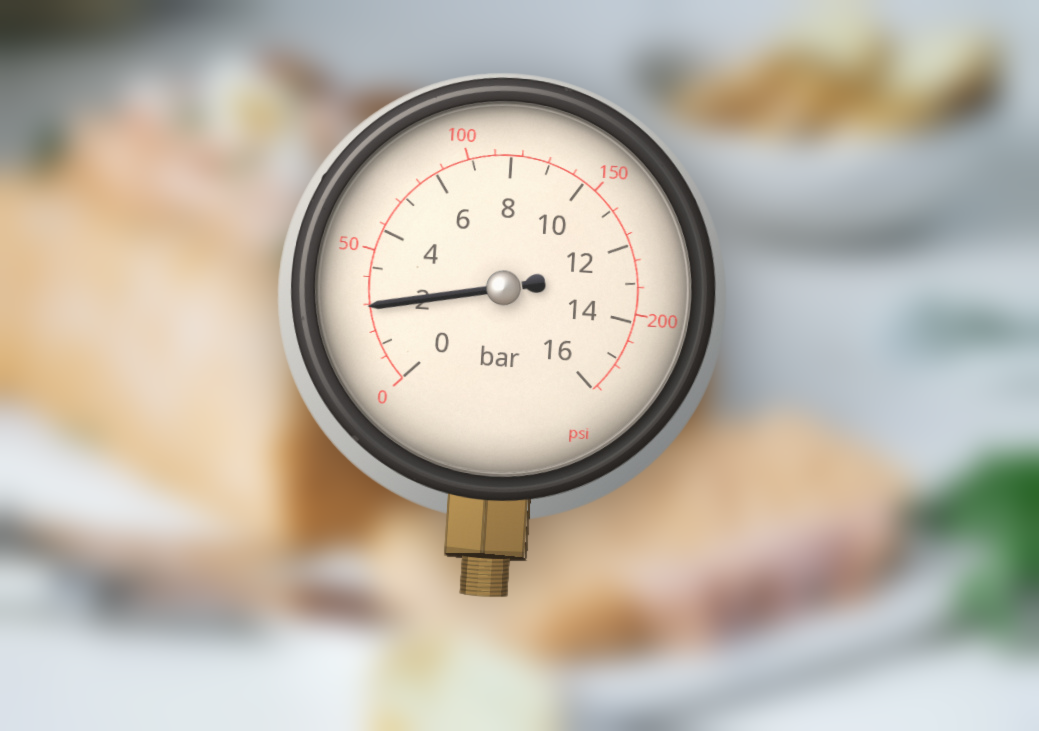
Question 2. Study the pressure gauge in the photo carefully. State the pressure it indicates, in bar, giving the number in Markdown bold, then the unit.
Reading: **2** bar
